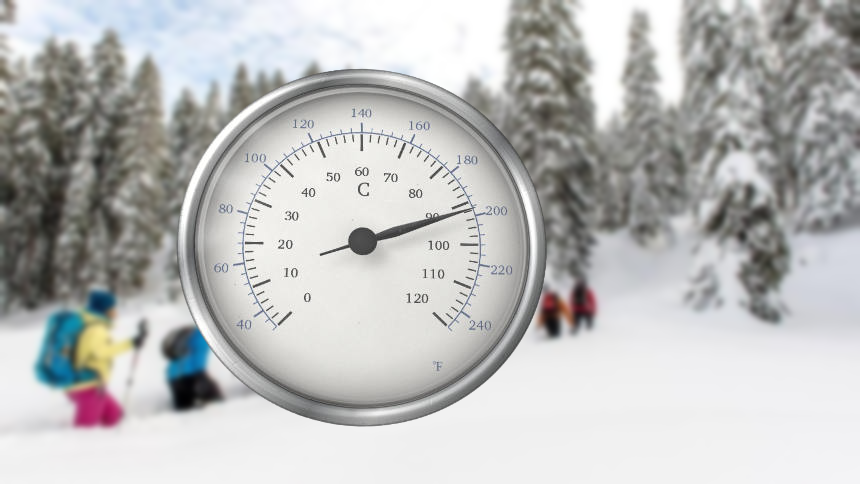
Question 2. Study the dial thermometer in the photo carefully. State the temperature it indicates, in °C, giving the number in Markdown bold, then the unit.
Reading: **92** °C
